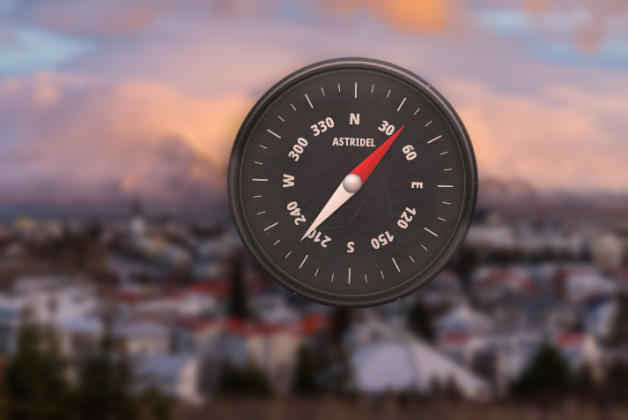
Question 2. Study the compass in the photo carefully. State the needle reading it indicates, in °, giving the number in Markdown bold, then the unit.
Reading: **40** °
